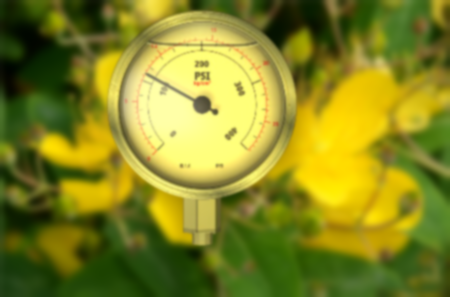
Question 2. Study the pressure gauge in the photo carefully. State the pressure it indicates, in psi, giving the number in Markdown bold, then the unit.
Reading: **110** psi
